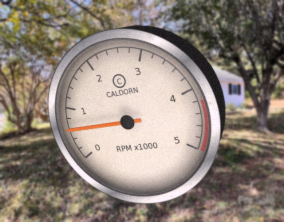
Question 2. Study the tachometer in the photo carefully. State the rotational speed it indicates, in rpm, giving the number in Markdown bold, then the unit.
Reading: **600** rpm
